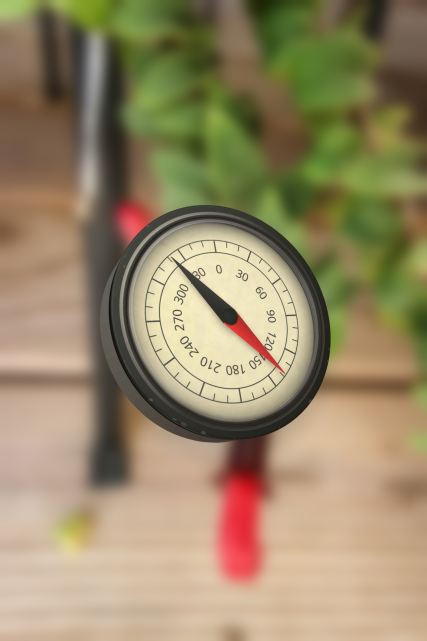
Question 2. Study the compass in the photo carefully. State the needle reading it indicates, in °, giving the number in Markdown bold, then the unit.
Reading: **140** °
